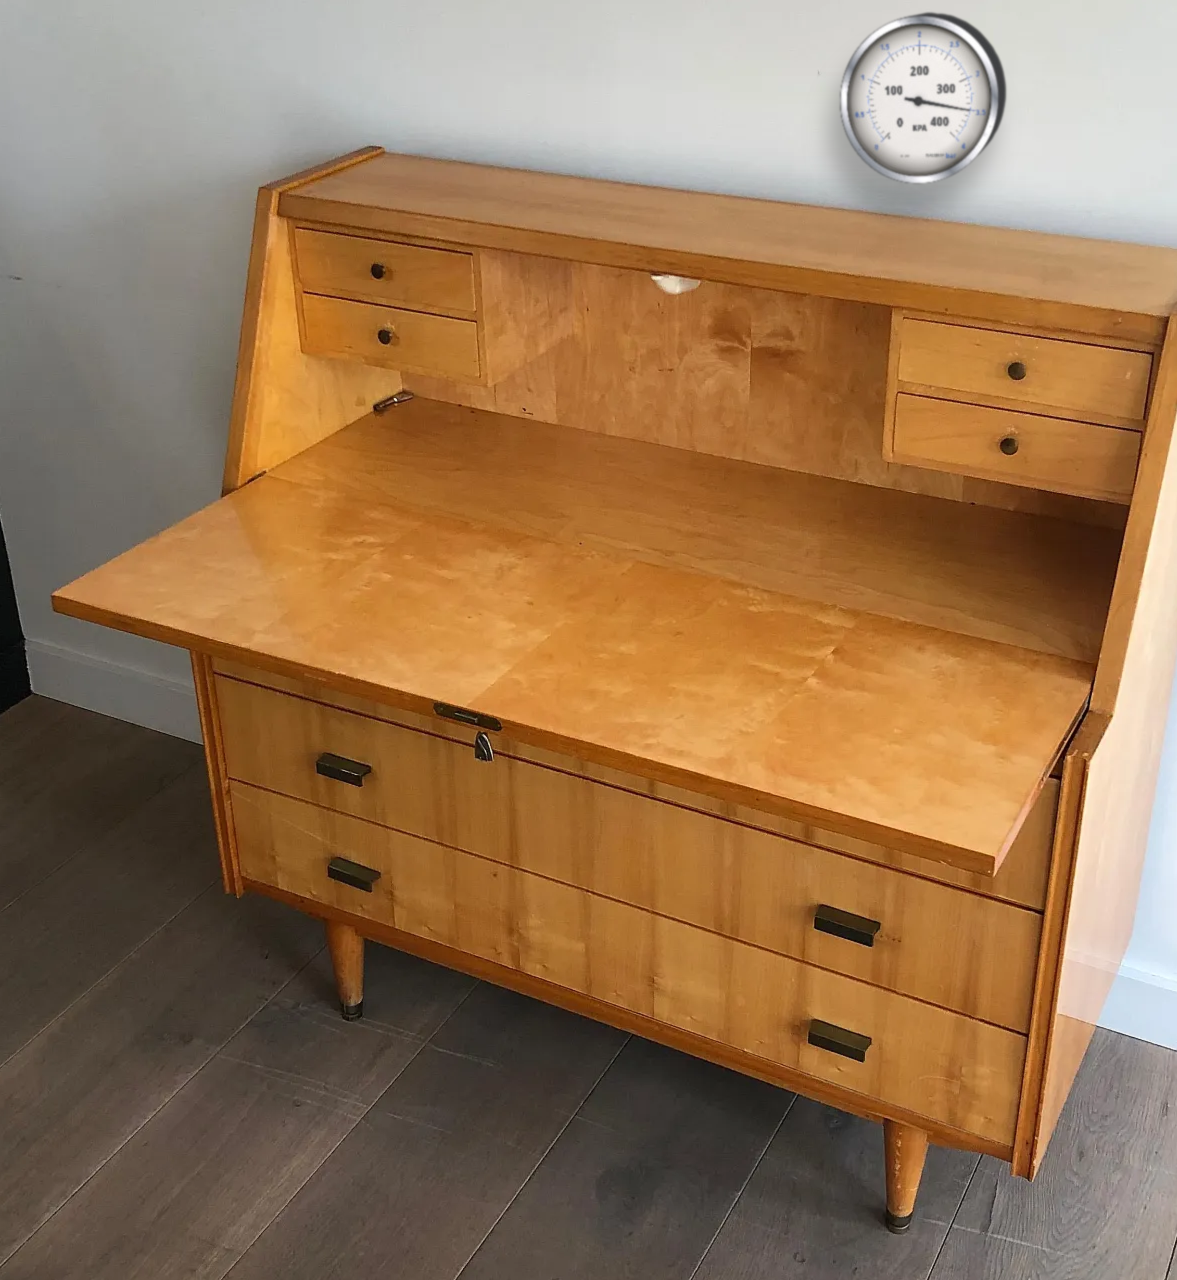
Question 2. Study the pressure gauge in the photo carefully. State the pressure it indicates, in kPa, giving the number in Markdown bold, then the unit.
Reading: **350** kPa
